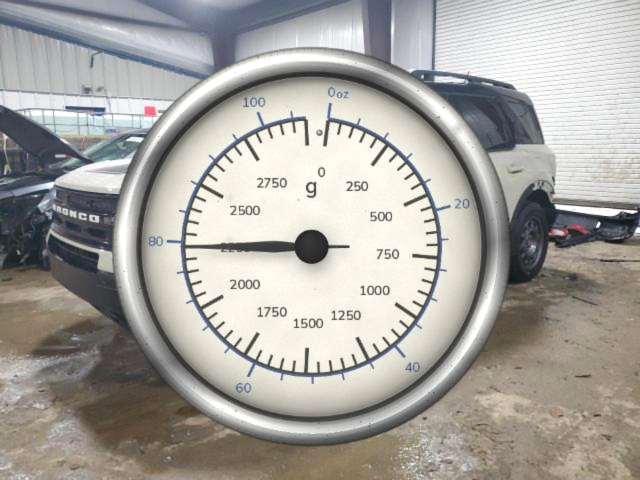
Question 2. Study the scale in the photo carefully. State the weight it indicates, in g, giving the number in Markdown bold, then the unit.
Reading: **2250** g
